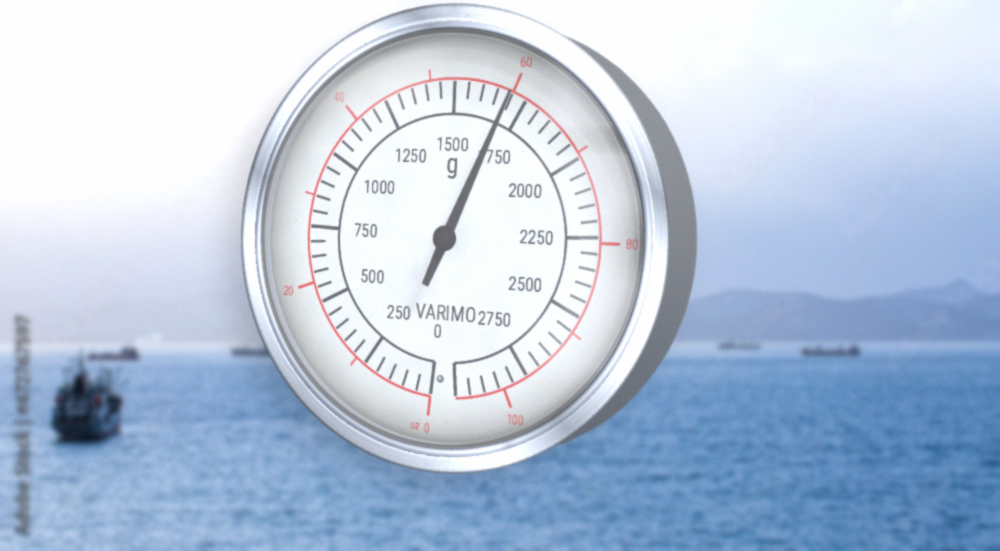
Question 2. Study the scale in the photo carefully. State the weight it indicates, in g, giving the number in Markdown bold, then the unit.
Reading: **1700** g
